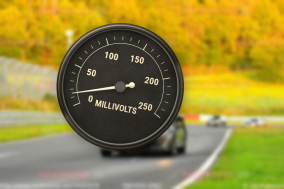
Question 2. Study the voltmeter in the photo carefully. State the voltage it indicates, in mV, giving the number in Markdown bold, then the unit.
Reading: **15** mV
